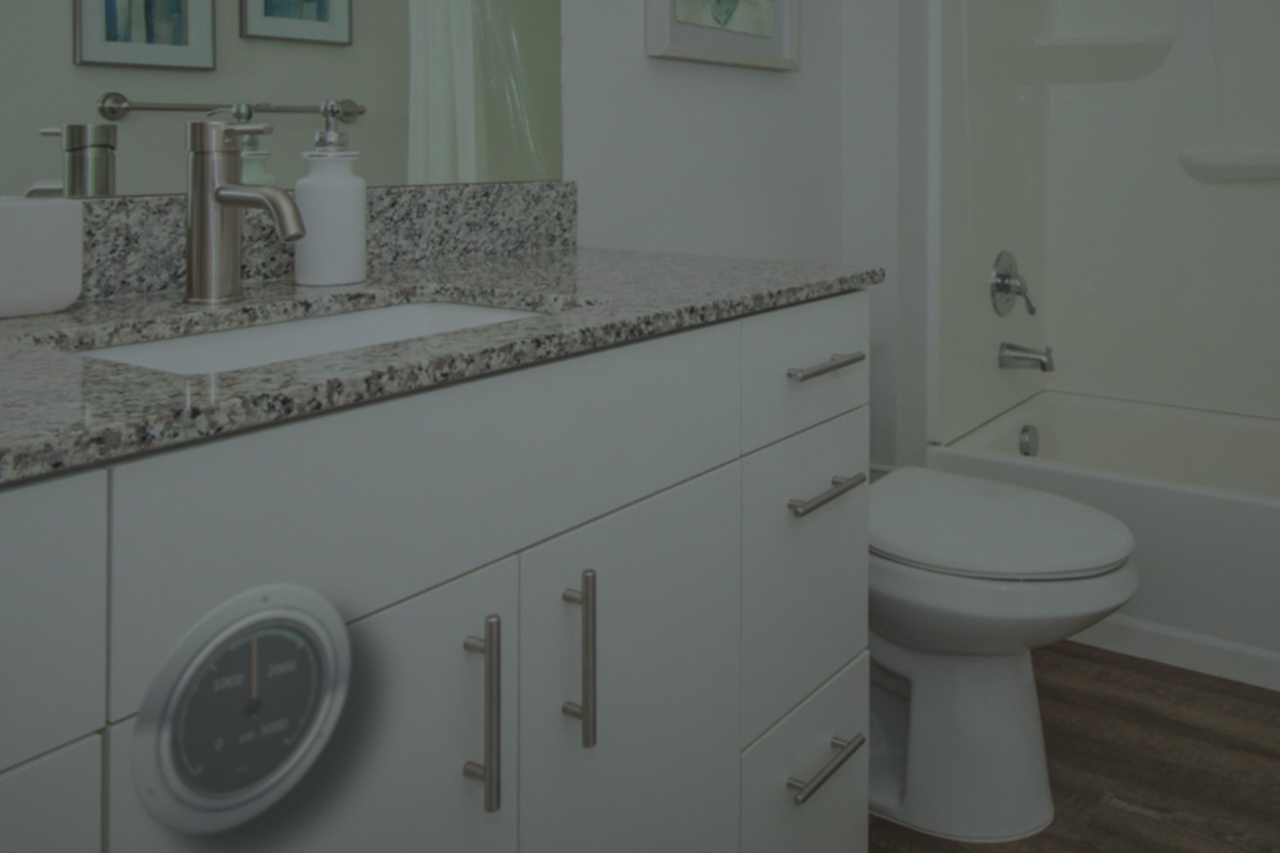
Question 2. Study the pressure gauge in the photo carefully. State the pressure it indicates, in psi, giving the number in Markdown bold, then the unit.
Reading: **1400** psi
